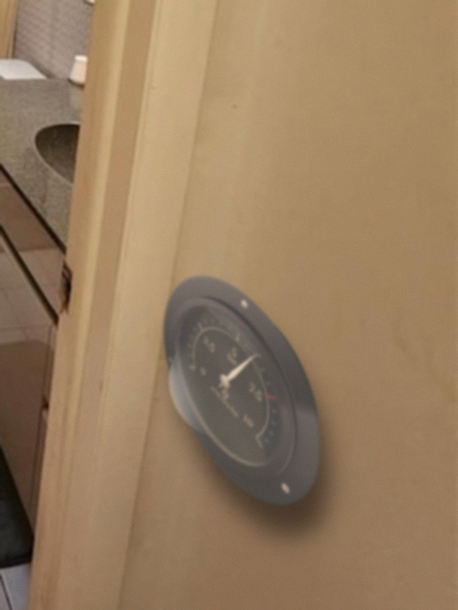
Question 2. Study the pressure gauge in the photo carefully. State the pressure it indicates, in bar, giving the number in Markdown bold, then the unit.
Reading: **6** bar
